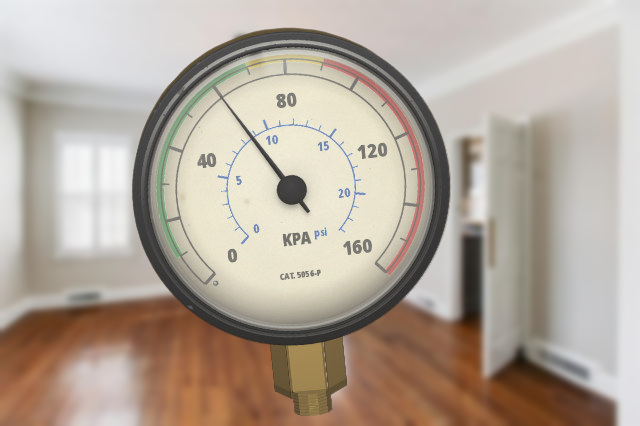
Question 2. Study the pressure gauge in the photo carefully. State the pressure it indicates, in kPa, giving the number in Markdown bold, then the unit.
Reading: **60** kPa
